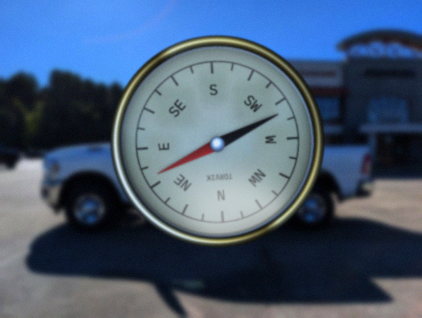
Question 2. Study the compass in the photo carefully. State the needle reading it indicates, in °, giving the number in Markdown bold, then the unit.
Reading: **67.5** °
